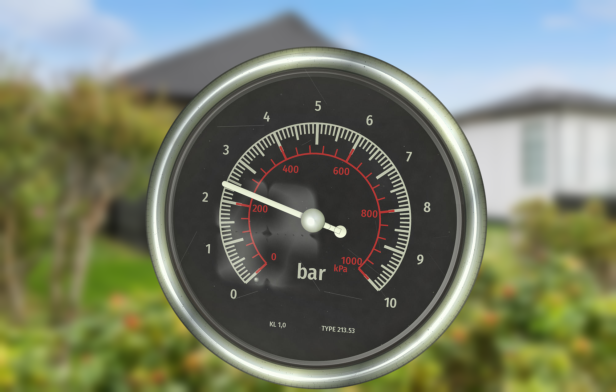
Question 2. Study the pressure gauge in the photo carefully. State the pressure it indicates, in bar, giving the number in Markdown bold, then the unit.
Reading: **2.4** bar
